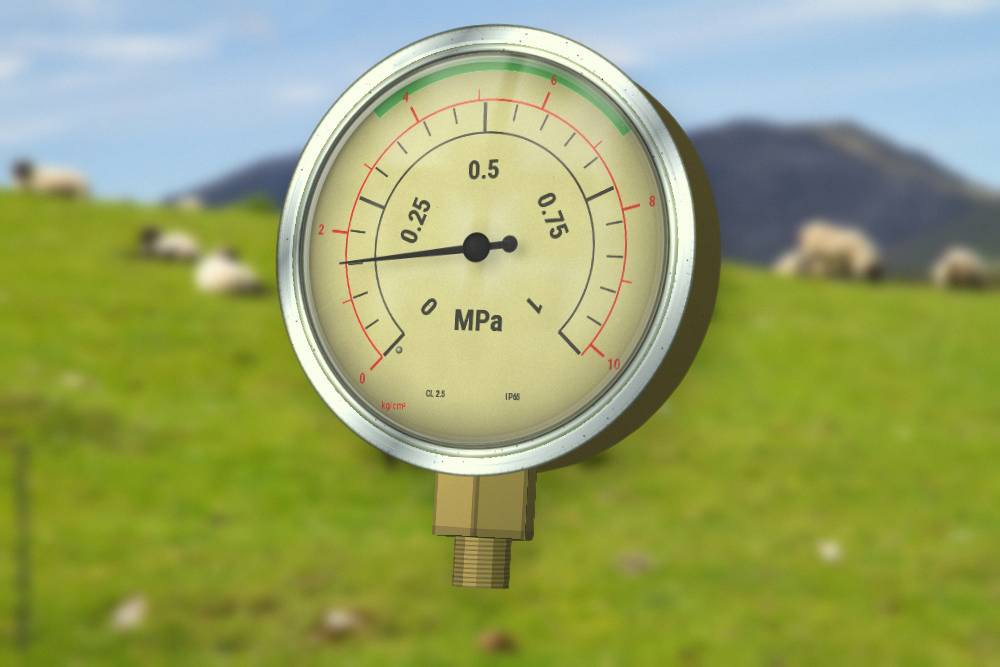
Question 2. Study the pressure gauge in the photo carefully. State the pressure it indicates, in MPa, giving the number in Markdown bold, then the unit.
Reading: **0.15** MPa
